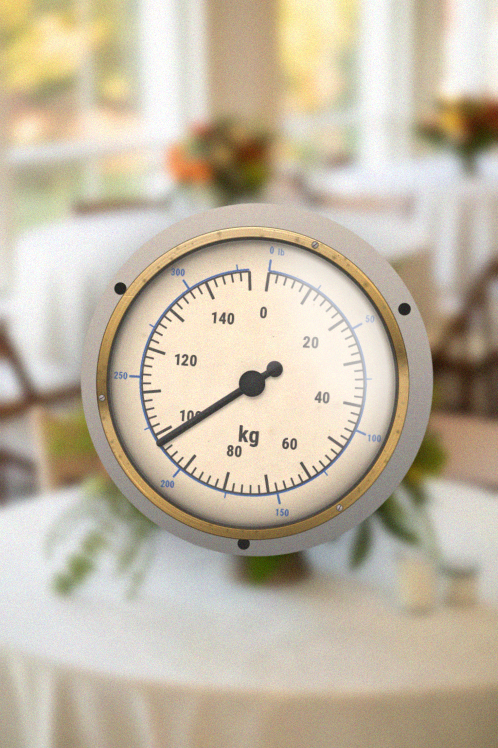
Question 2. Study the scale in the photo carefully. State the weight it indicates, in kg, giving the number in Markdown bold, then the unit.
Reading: **98** kg
